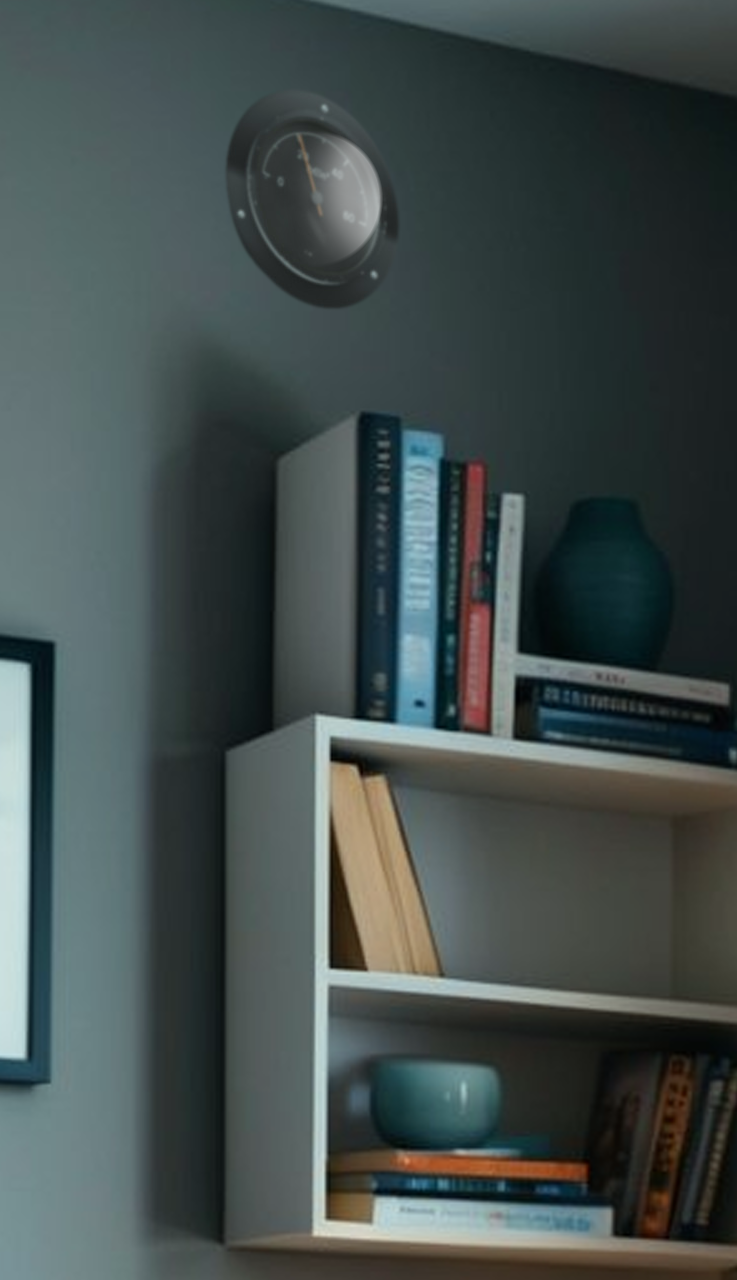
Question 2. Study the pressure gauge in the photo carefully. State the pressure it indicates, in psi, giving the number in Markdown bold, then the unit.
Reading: **20** psi
